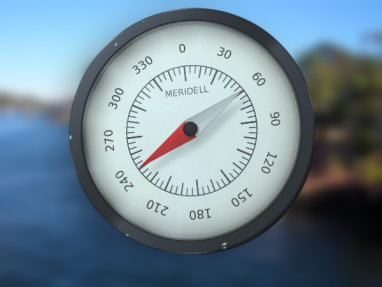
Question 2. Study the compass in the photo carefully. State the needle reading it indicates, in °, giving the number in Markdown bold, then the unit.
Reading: **240** °
